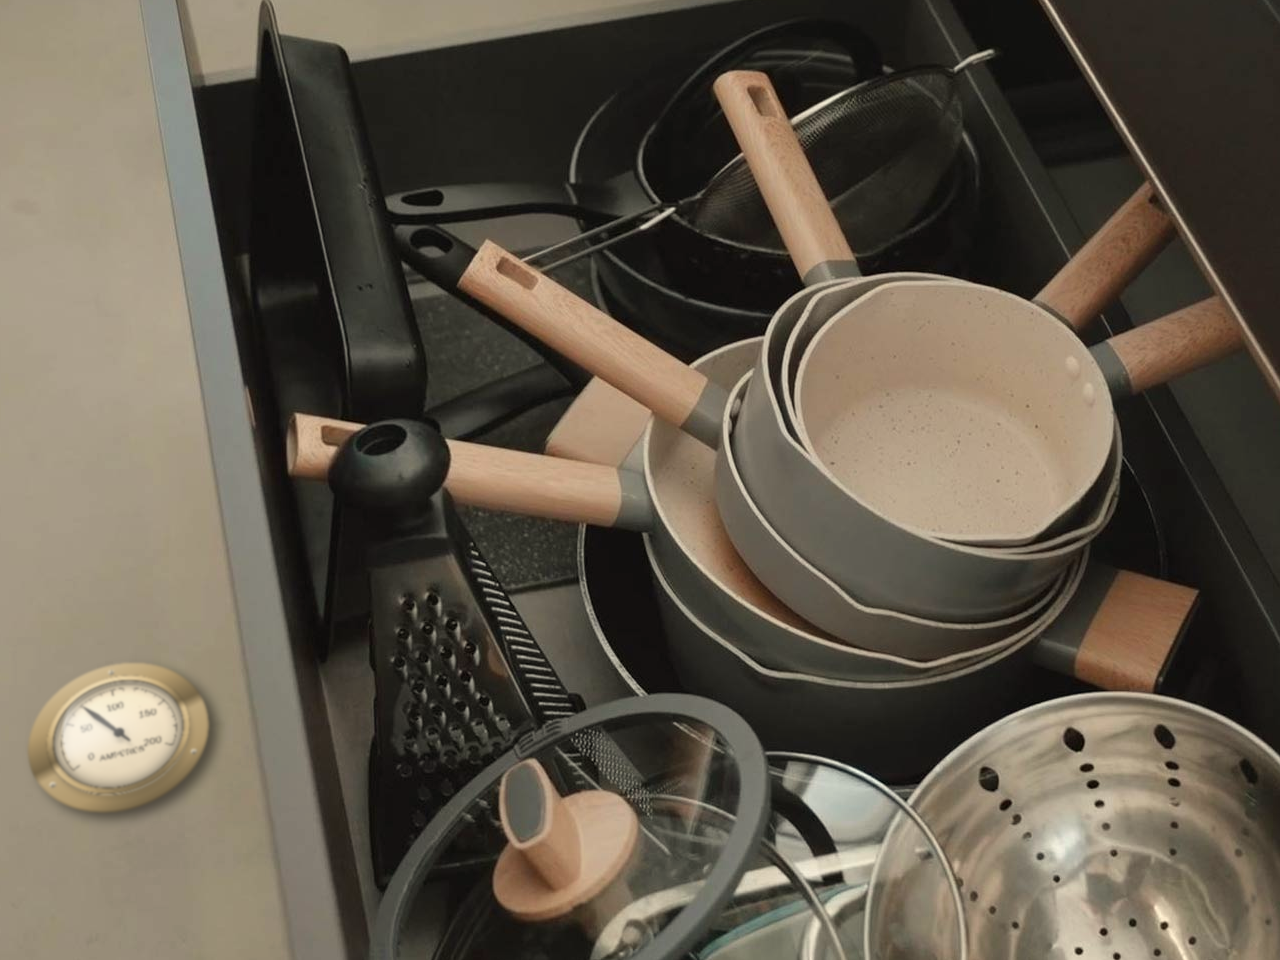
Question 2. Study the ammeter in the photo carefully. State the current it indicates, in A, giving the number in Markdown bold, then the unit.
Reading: **70** A
